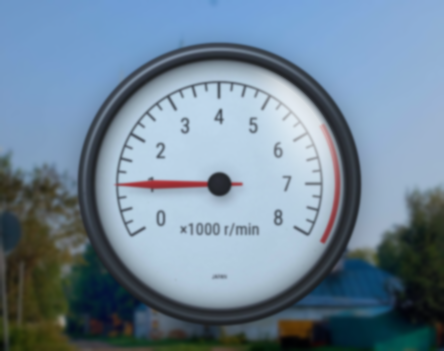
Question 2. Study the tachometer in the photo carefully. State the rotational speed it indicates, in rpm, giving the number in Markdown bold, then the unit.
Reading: **1000** rpm
